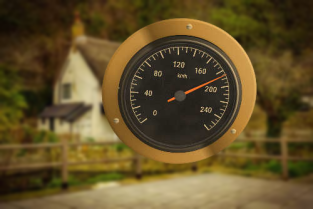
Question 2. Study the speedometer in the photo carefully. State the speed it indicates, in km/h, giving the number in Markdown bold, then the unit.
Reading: **185** km/h
